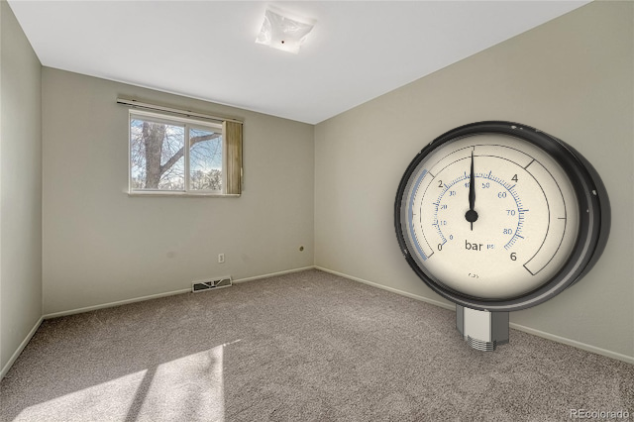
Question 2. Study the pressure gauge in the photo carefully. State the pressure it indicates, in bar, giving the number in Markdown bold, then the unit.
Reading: **3** bar
